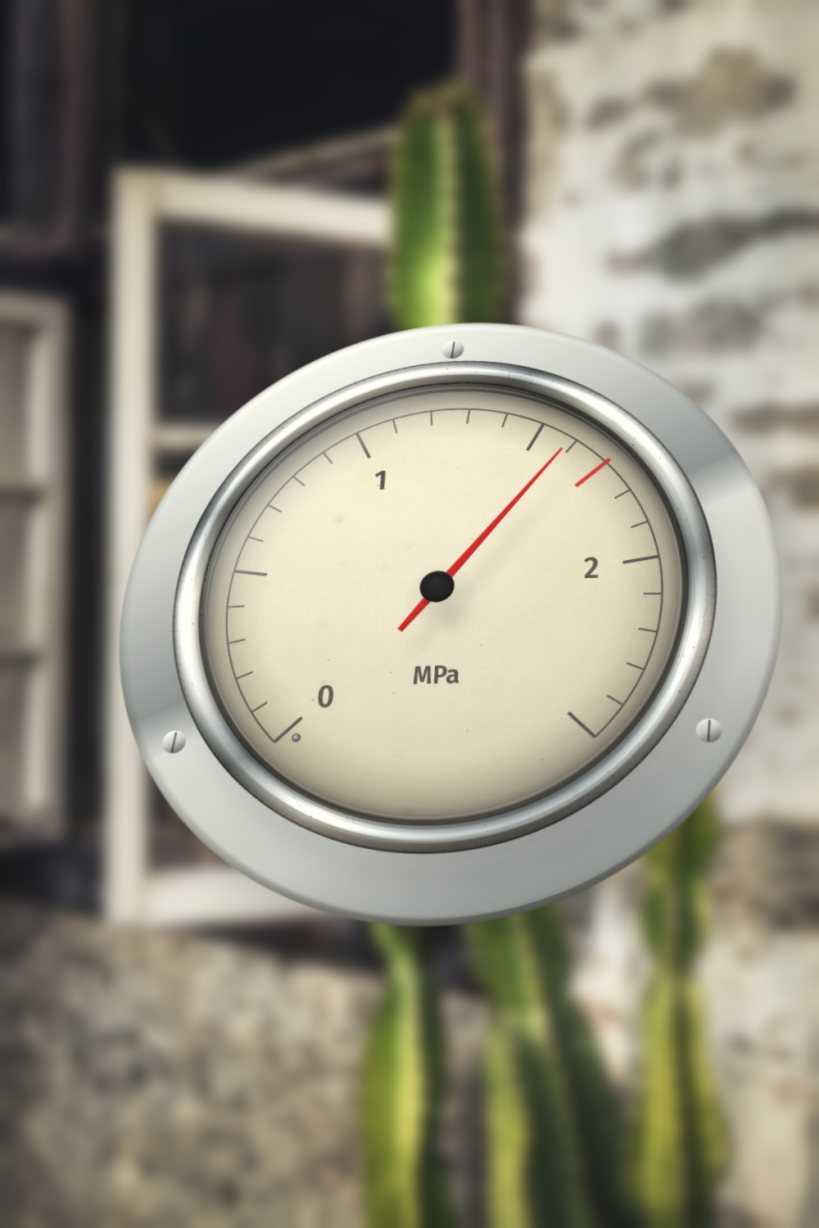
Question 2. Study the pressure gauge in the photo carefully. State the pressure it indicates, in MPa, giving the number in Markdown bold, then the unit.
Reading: **1.6** MPa
